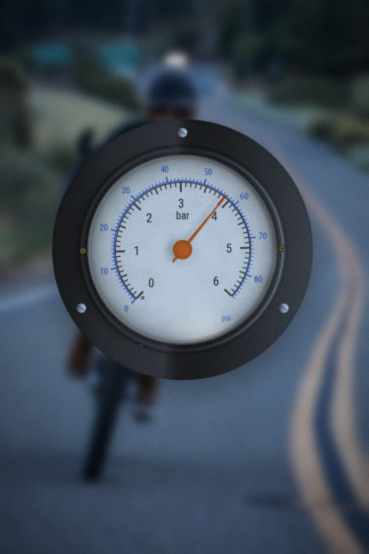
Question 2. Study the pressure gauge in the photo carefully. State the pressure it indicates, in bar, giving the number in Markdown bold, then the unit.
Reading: **3.9** bar
